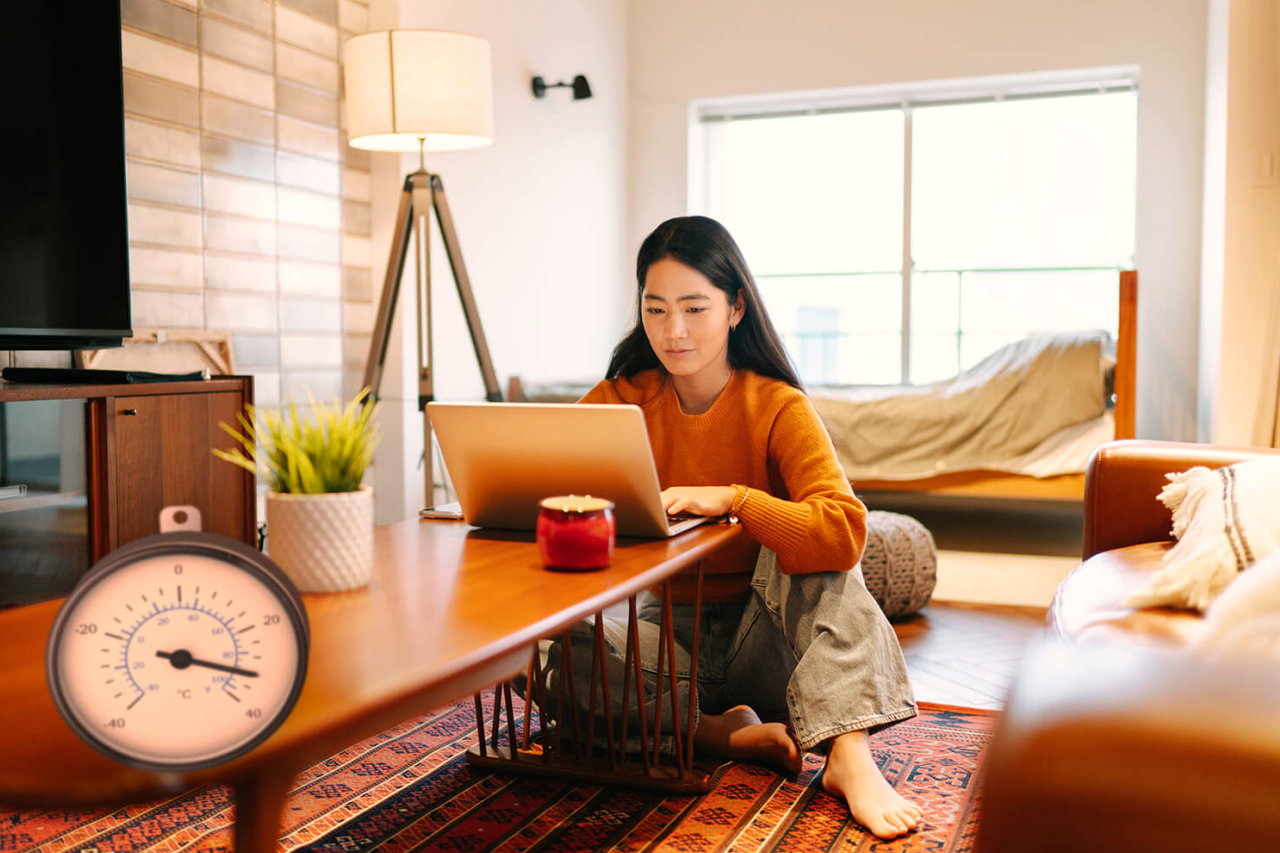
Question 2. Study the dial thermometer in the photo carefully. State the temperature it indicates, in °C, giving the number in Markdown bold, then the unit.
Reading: **32** °C
